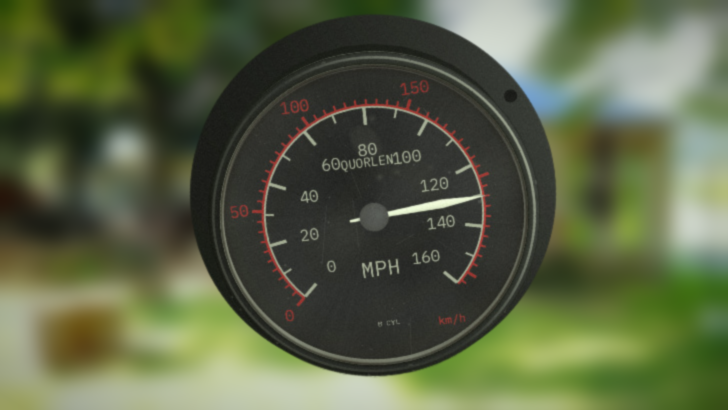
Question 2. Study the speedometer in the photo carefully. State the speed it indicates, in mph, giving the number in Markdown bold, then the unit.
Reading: **130** mph
